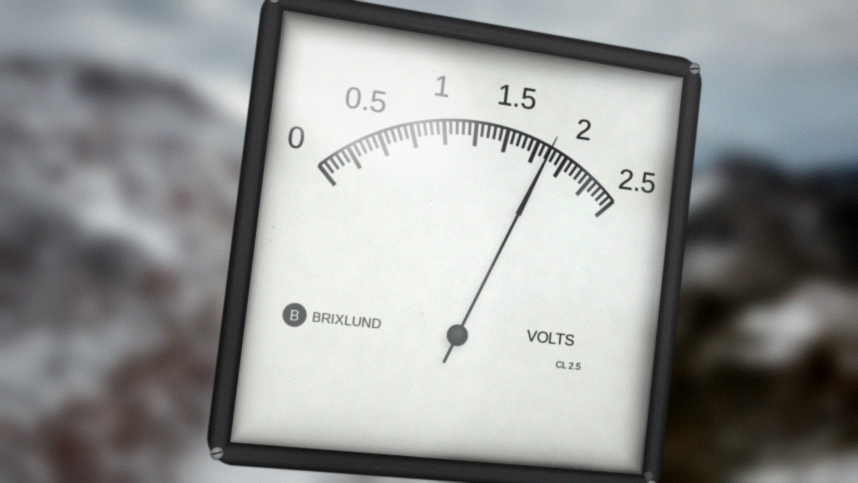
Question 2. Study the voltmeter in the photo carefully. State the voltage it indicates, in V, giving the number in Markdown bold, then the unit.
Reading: **1.85** V
